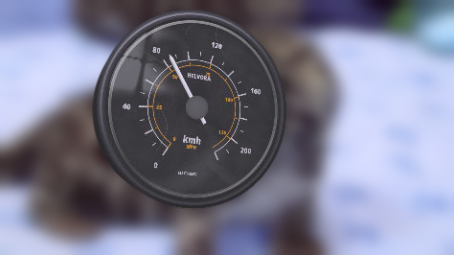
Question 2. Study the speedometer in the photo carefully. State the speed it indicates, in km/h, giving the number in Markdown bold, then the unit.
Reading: **85** km/h
